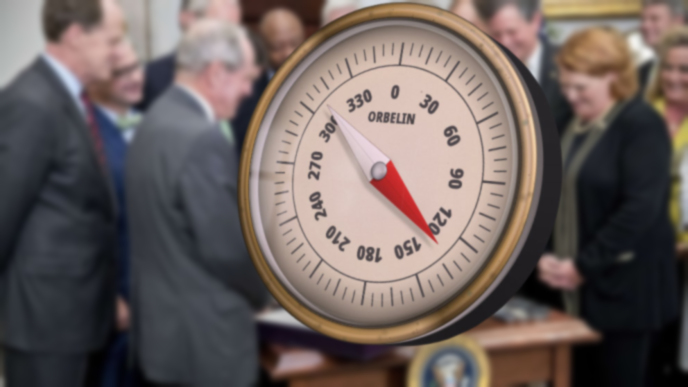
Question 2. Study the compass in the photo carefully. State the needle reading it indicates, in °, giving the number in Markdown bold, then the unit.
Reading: **130** °
